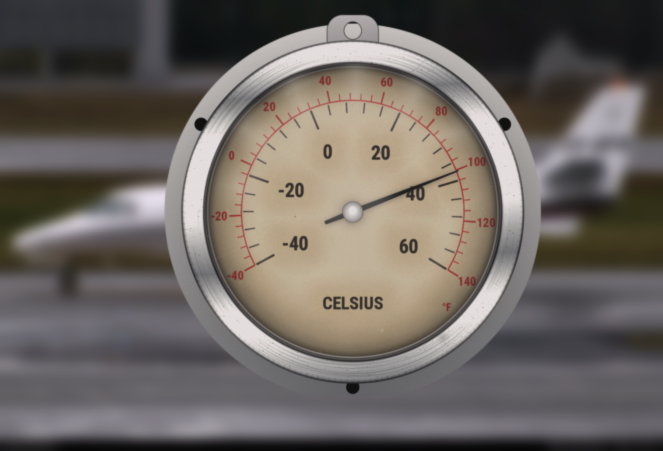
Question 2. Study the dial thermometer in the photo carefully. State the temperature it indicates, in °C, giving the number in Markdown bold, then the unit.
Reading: **38** °C
